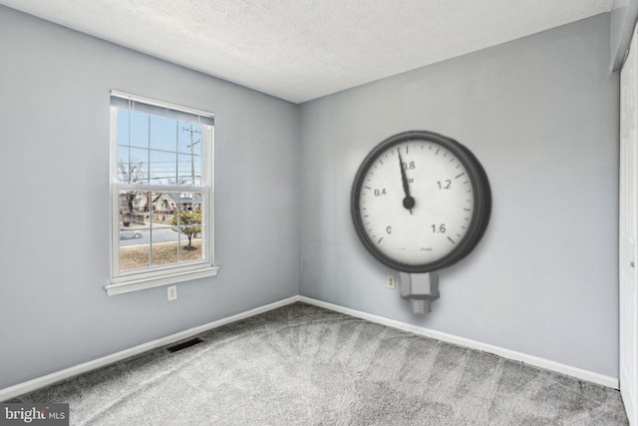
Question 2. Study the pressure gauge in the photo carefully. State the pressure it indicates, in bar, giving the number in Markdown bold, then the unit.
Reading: **0.75** bar
